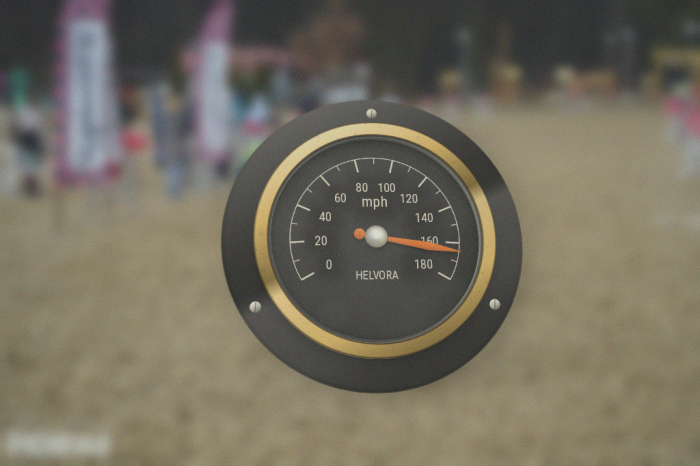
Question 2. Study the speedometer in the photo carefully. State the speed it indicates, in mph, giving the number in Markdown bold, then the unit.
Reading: **165** mph
